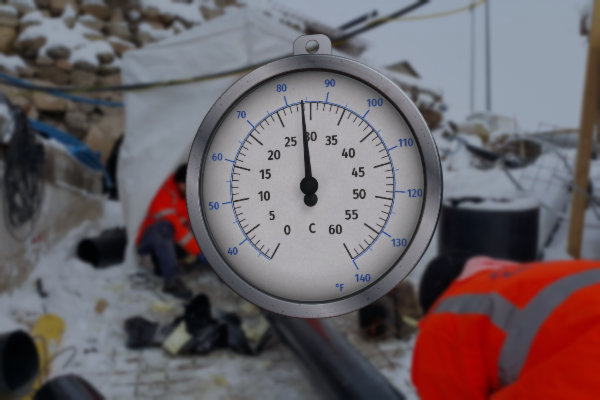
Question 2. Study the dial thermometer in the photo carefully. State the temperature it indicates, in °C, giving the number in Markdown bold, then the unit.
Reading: **29** °C
